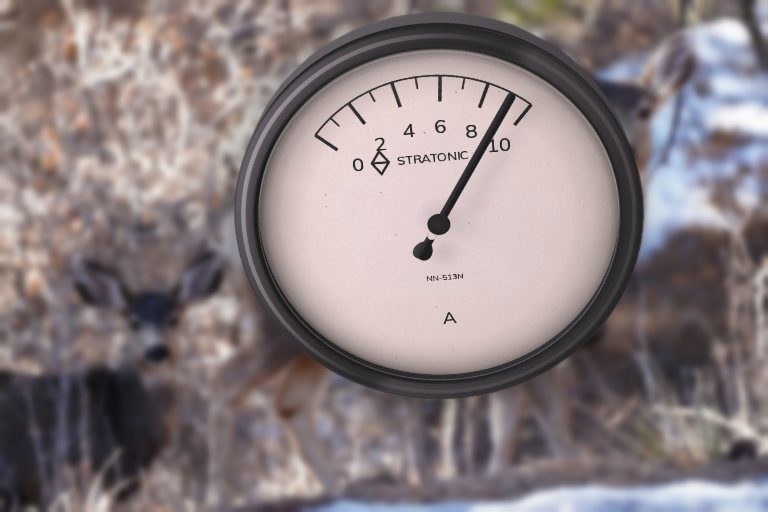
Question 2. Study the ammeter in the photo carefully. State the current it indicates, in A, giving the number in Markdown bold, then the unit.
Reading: **9** A
